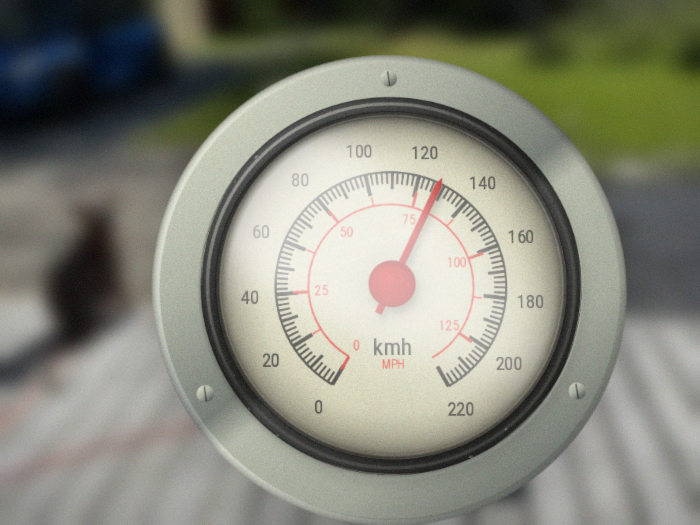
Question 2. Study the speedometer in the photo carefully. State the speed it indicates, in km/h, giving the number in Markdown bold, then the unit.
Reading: **128** km/h
